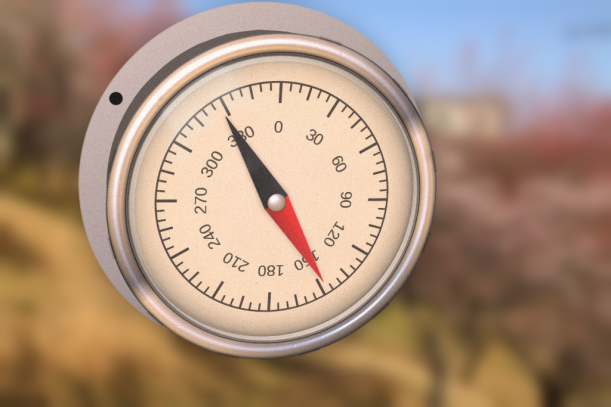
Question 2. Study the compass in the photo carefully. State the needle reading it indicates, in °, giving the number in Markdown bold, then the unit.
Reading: **147.5** °
